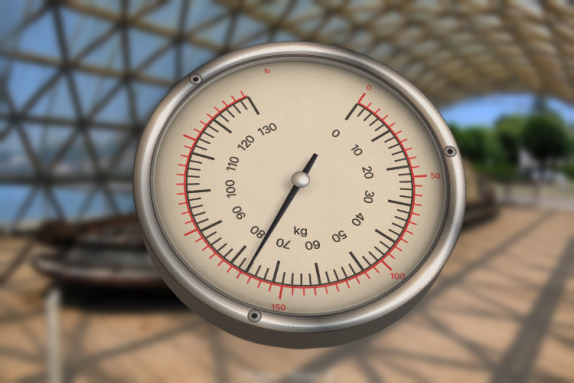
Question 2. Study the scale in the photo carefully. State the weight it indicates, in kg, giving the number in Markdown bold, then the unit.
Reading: **76** kg
